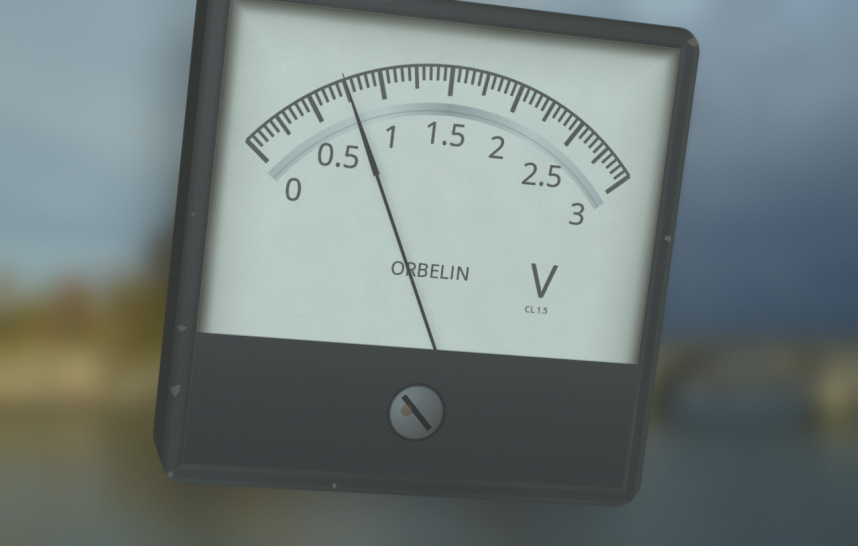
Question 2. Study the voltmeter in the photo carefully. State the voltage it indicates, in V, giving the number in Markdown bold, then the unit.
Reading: **0.75** V
